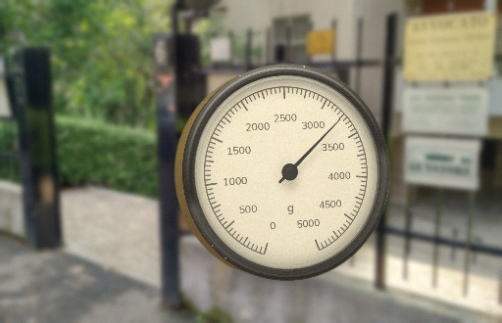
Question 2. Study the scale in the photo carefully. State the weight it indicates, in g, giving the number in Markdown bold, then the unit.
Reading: **3250** g
